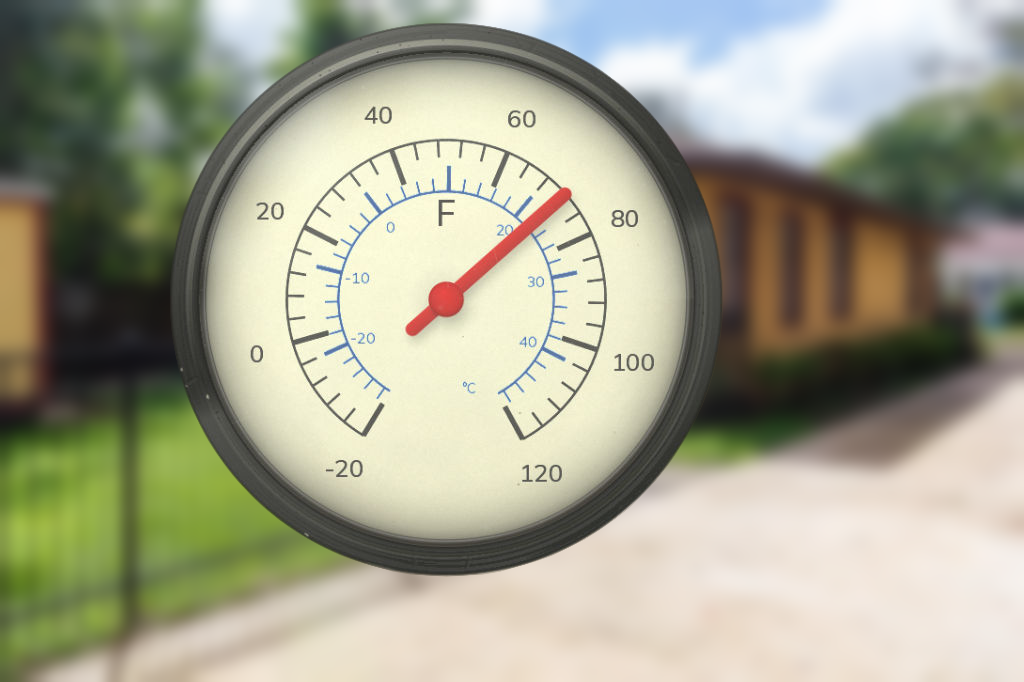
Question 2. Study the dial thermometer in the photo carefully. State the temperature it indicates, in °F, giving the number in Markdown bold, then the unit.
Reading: **72** °F
